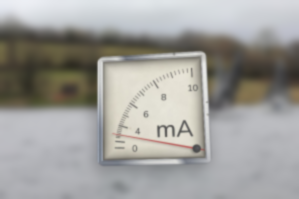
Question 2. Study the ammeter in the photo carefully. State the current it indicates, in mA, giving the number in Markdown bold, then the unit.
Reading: **3** mA
